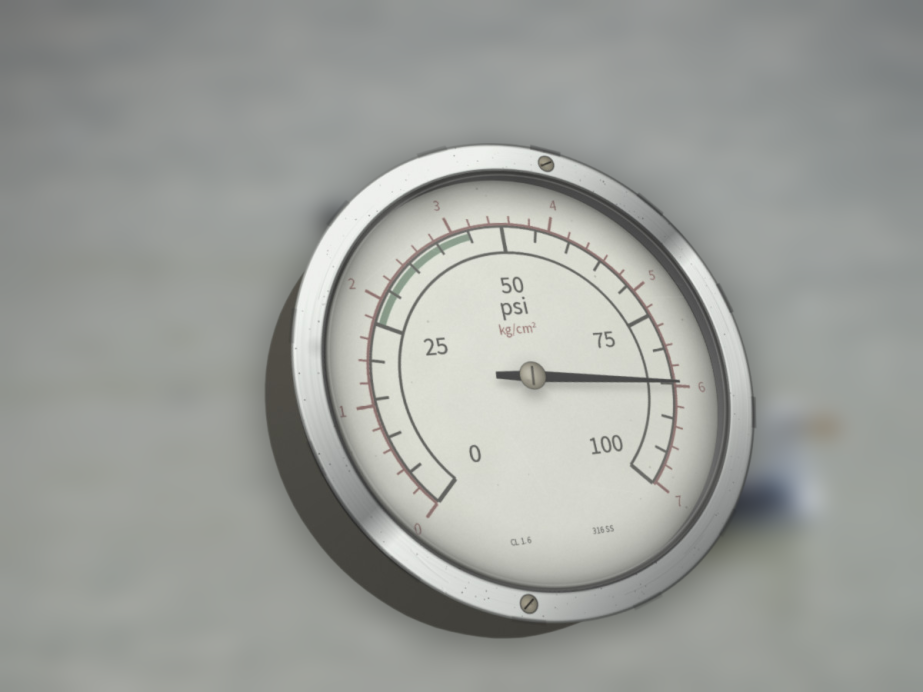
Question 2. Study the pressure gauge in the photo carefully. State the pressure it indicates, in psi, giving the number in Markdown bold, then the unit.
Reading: **85** psi
